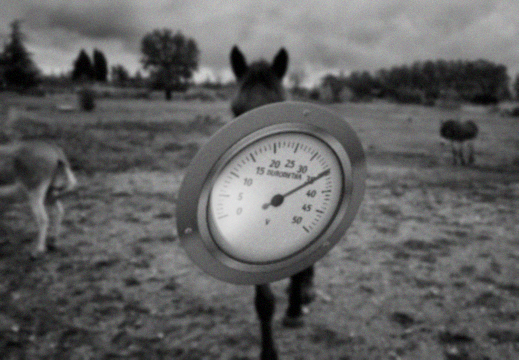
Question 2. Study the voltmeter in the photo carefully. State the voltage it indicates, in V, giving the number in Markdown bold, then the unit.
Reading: **35** V
